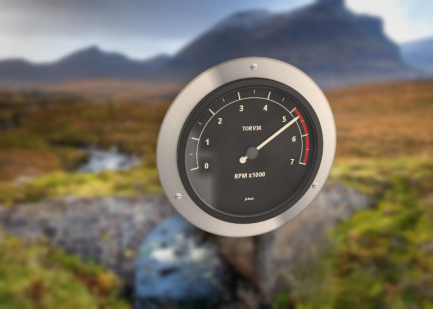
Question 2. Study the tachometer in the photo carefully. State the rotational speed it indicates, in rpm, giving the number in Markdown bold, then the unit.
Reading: **5250** rpm
